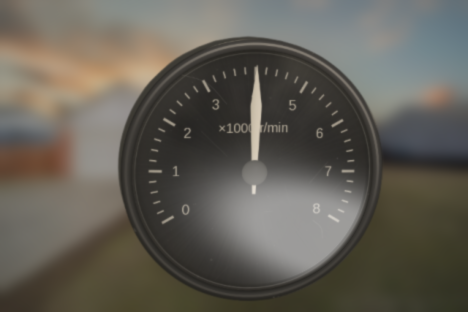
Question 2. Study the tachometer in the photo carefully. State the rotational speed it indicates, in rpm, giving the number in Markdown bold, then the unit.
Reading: **4000** rpm
